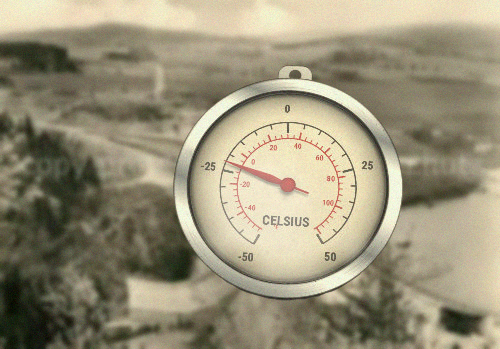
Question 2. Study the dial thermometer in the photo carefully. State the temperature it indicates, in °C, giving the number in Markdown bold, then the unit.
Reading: **-22.5** °C
